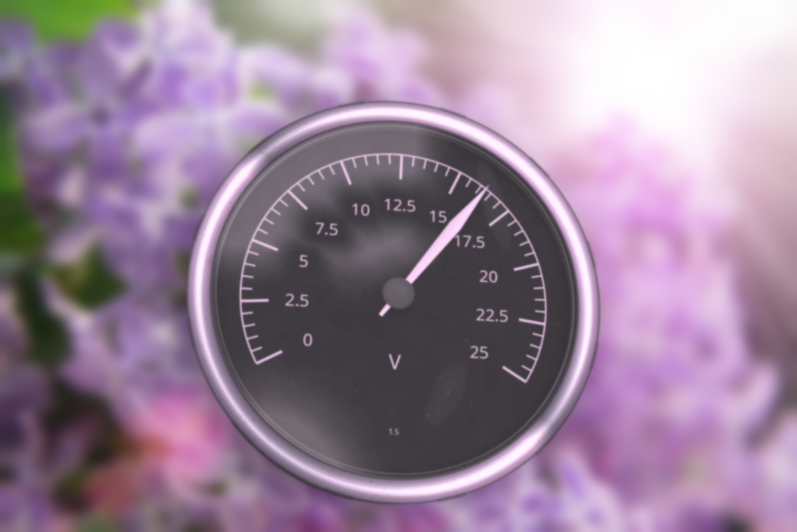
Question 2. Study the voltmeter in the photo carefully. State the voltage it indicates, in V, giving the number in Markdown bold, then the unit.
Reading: **16.25** V
